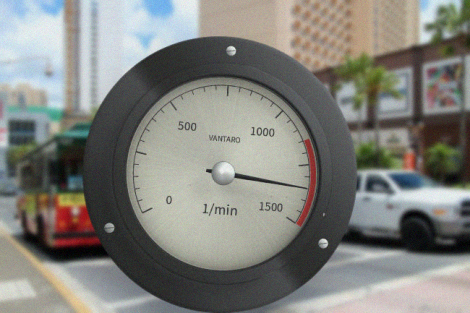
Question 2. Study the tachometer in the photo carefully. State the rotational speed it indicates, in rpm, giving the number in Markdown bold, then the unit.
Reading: **1350** rpm
